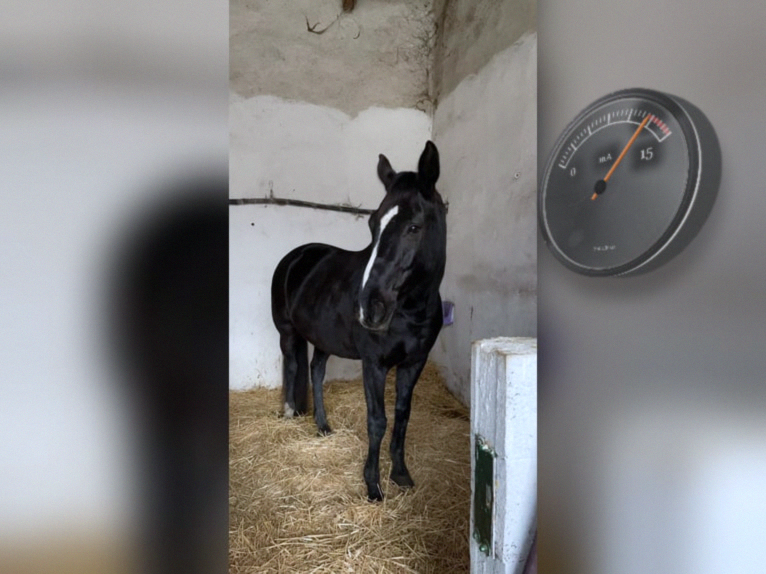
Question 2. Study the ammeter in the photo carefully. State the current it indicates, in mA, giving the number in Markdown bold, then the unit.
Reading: **12.5** mA
